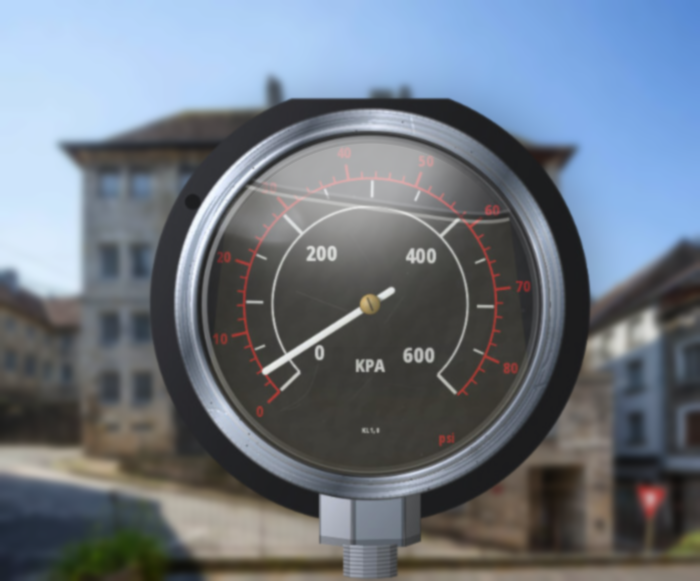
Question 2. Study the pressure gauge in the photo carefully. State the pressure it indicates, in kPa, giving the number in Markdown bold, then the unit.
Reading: **25** kPa
